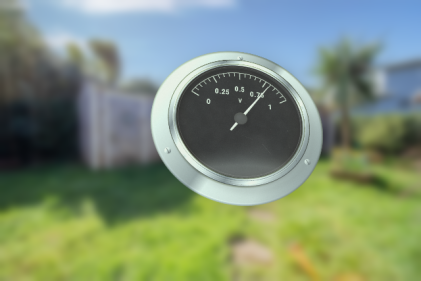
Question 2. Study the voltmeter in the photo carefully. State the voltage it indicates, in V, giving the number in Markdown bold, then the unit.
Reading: **0.8** V
